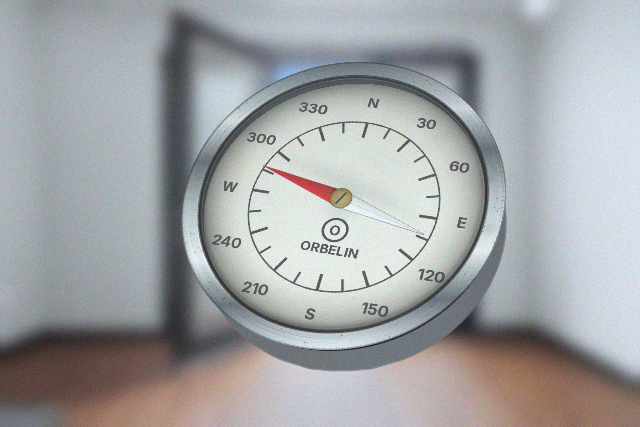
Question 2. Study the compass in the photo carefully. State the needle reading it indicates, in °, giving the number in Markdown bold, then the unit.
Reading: **285** °
